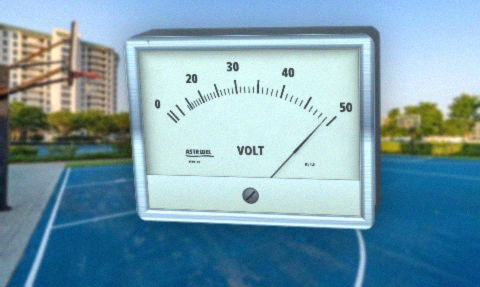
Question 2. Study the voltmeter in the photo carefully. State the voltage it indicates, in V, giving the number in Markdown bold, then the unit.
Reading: **49** V
